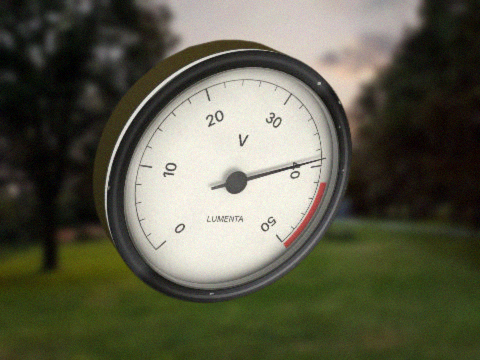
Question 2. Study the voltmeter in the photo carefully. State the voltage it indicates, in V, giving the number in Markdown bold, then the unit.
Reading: **39** V
